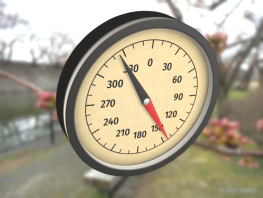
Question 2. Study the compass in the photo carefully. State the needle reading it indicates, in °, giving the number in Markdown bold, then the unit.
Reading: **145** °
